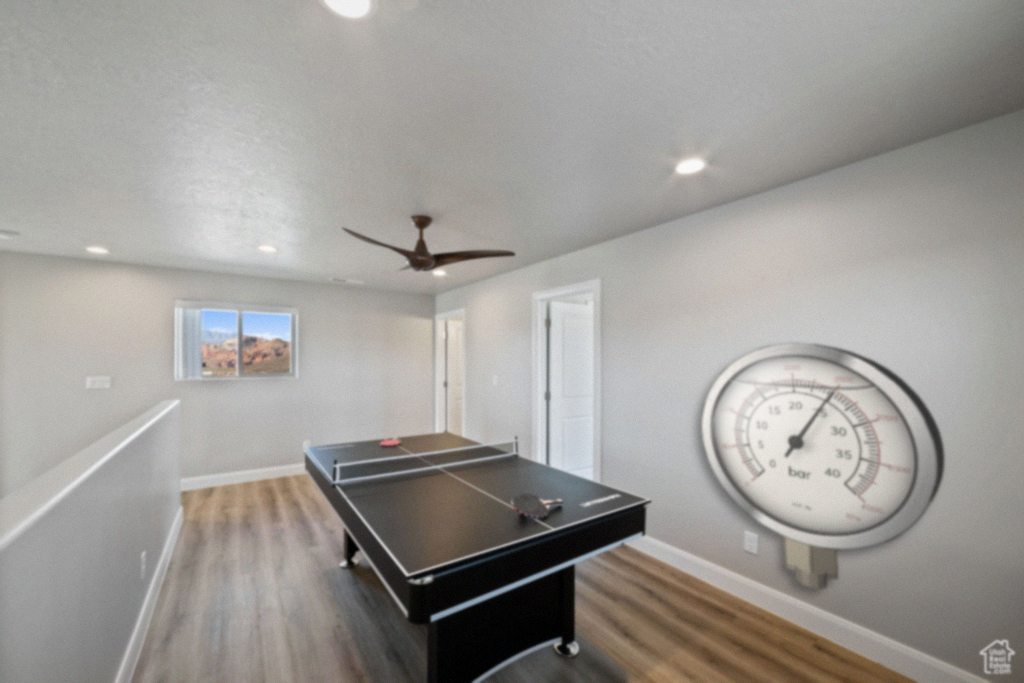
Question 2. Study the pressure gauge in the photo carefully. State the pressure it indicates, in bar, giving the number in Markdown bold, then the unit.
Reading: **25** bar
